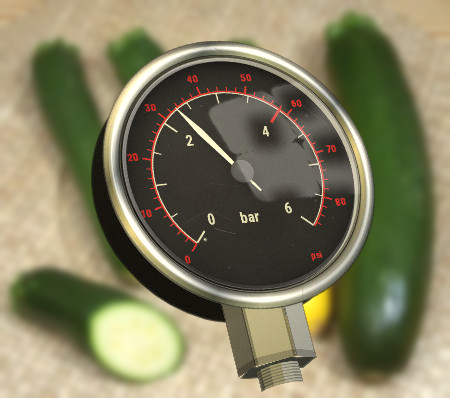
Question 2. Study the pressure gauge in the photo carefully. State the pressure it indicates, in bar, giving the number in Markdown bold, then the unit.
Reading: **2.25** bar
